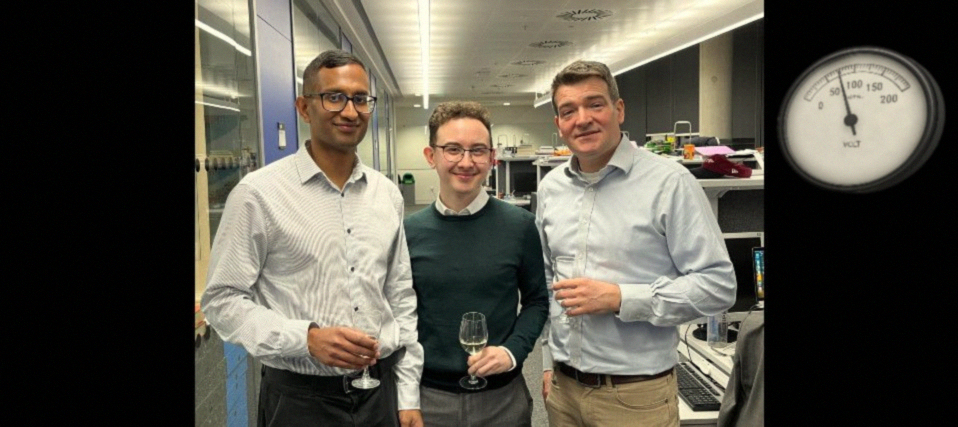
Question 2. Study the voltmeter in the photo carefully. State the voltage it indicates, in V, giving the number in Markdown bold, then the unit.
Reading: **75** V
